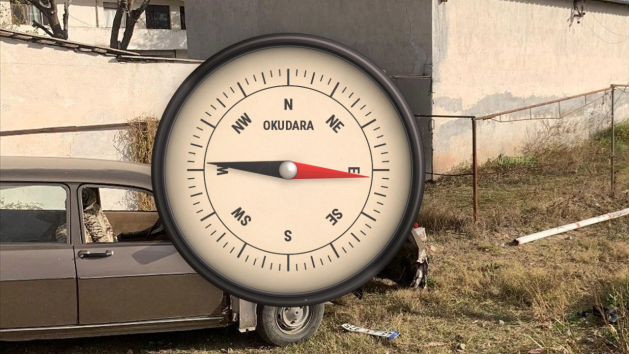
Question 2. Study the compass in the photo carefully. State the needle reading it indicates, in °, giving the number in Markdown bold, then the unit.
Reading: **95** °
